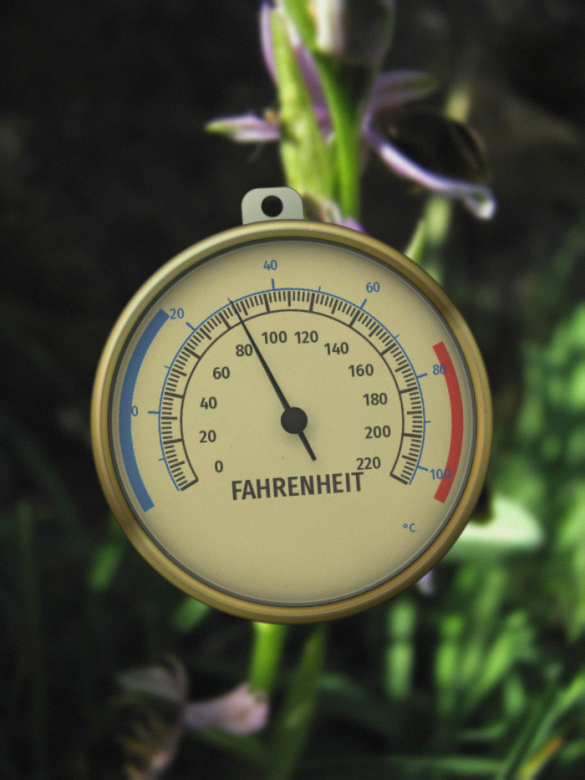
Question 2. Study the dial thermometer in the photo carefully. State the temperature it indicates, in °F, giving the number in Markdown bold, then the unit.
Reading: **86** °F
